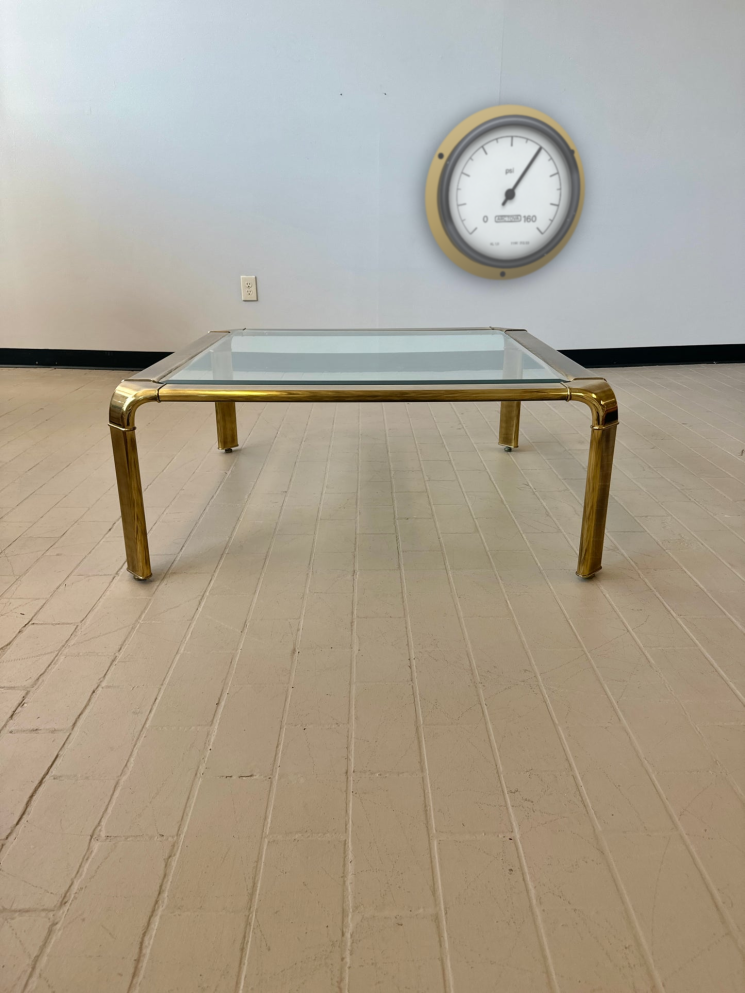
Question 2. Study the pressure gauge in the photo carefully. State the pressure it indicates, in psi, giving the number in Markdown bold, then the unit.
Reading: **100** psi
